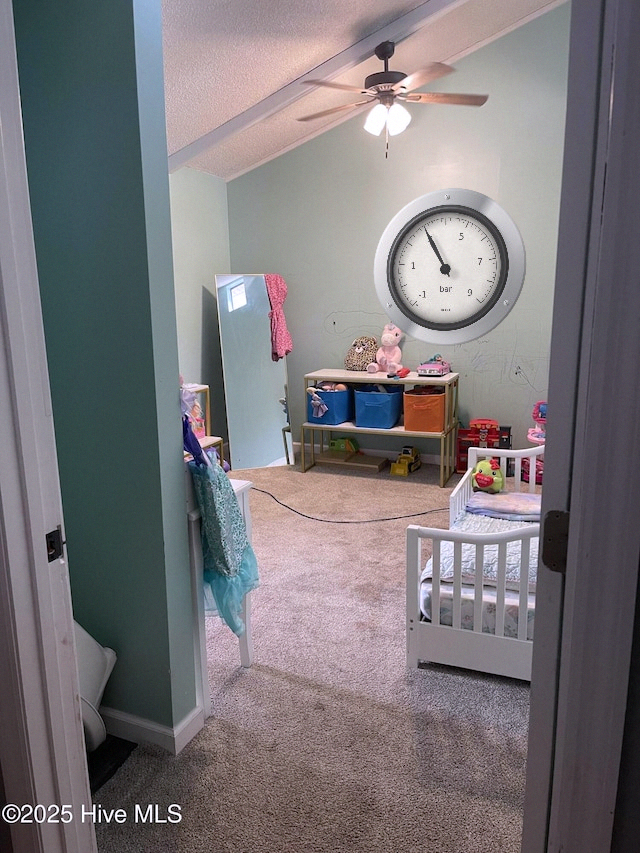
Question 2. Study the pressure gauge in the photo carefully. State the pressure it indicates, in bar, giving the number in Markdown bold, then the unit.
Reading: **3** bar
